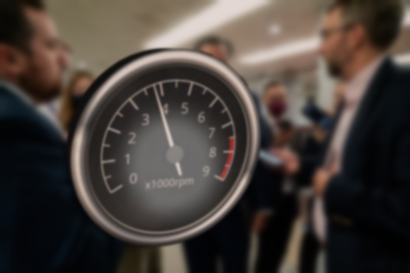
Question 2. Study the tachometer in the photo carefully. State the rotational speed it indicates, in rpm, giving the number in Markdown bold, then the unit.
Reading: **3750** rpm
